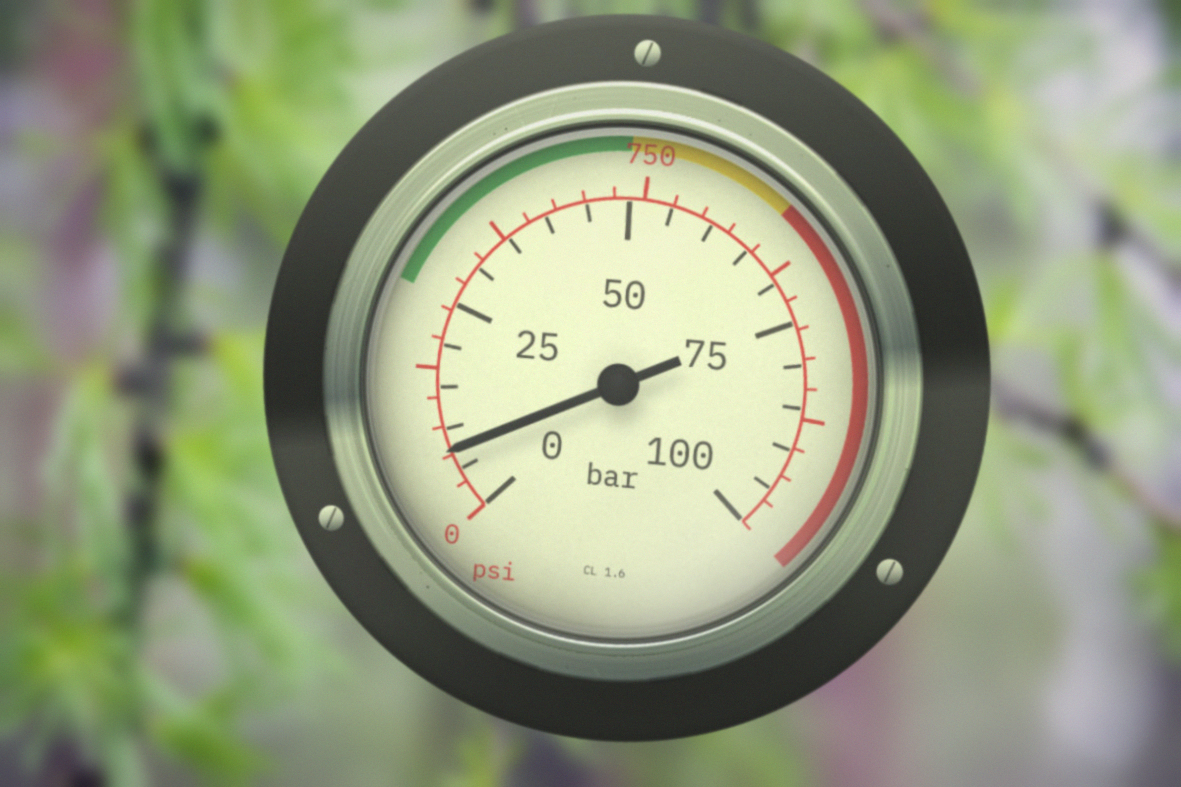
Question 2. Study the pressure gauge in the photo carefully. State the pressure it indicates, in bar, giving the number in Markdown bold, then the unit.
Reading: **7.5** bar
